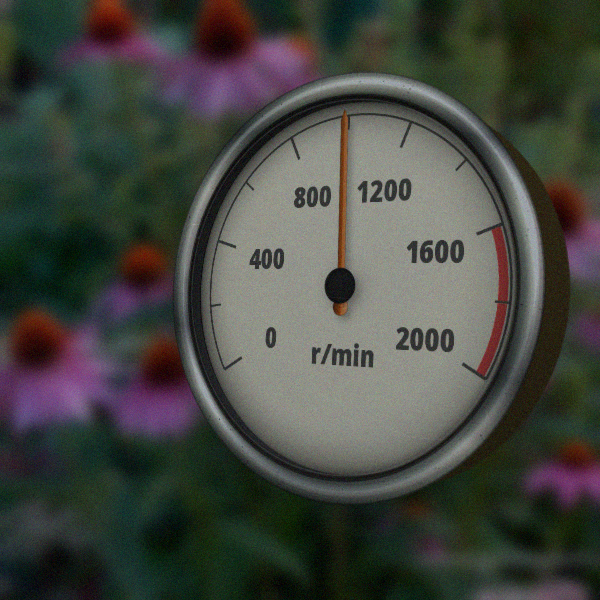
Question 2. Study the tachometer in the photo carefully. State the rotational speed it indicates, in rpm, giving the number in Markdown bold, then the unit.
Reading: **1000** rpm
